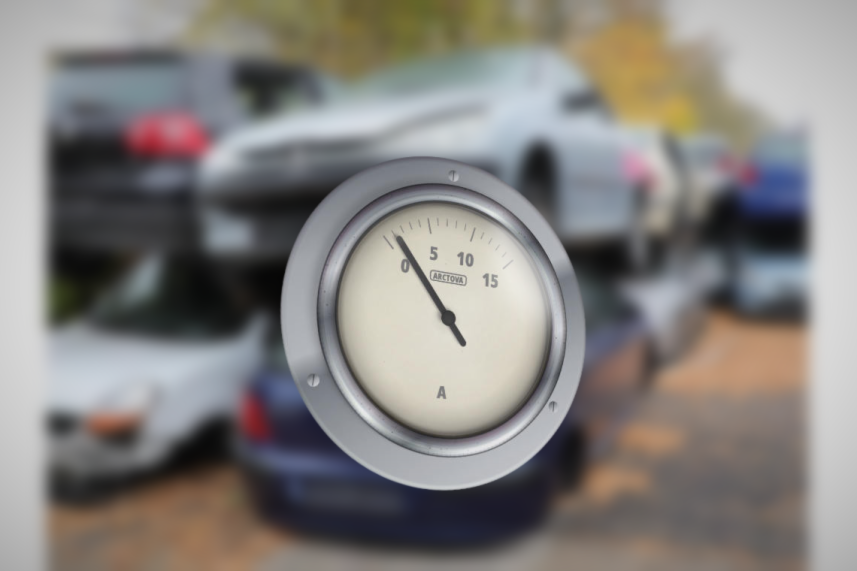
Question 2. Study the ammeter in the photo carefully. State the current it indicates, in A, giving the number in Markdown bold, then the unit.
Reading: **1** A
